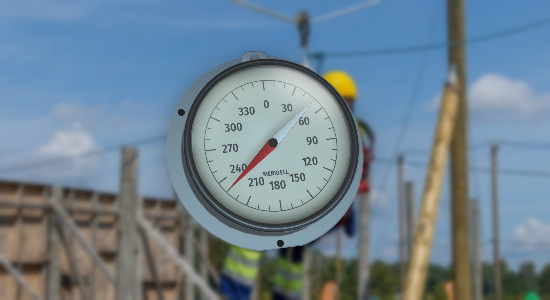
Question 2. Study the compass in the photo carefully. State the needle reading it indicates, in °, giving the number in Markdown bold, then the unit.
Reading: **230** °
